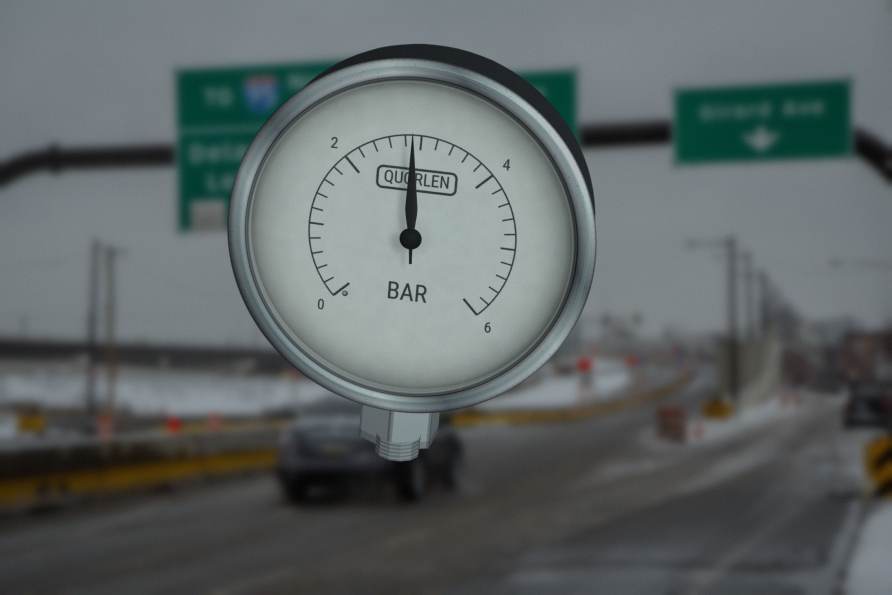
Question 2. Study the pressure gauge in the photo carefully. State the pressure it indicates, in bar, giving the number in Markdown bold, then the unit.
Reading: **2.9** bar
